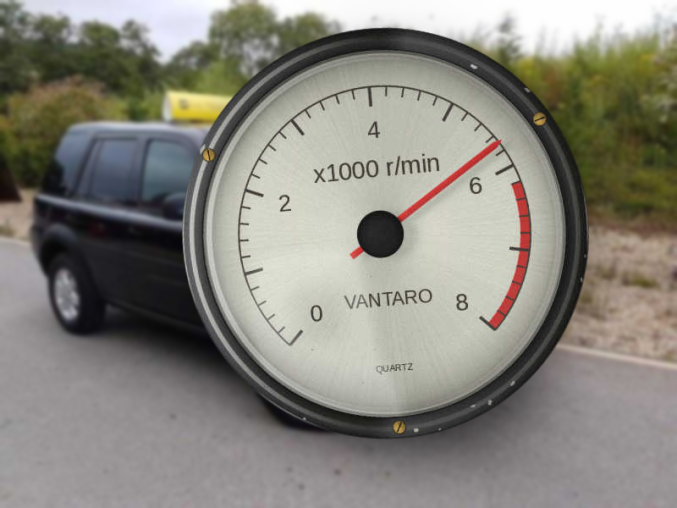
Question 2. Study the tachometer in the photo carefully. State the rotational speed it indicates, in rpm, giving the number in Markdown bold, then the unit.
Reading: **5700** rpm
